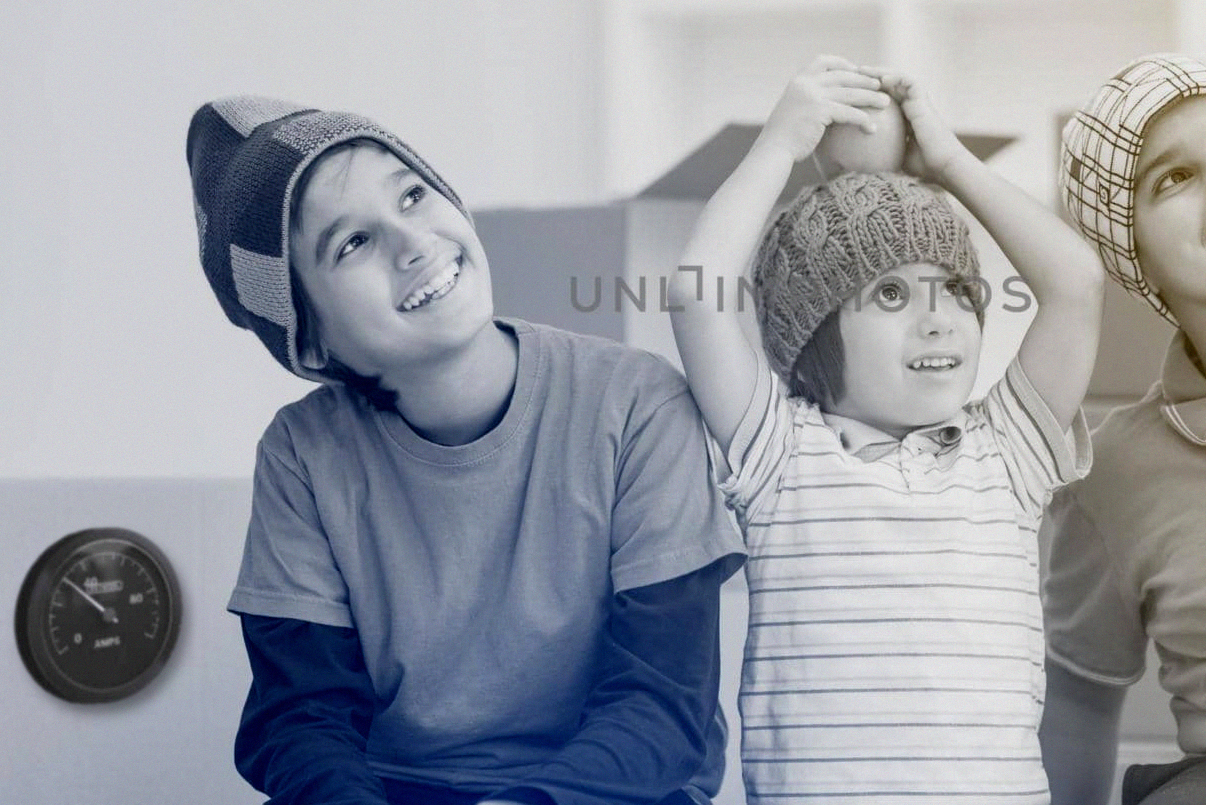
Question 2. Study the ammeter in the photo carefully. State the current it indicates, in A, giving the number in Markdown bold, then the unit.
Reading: **30** A
